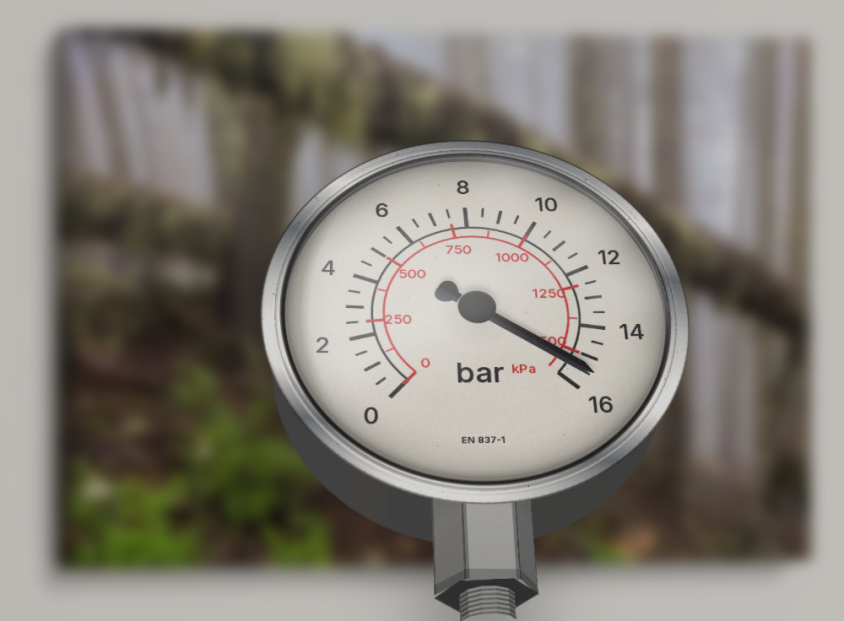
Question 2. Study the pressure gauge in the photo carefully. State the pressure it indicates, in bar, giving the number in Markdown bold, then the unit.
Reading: **15.5** bar
